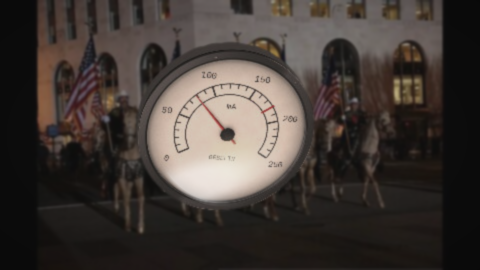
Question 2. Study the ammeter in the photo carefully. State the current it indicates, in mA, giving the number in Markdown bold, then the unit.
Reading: **80** mA
